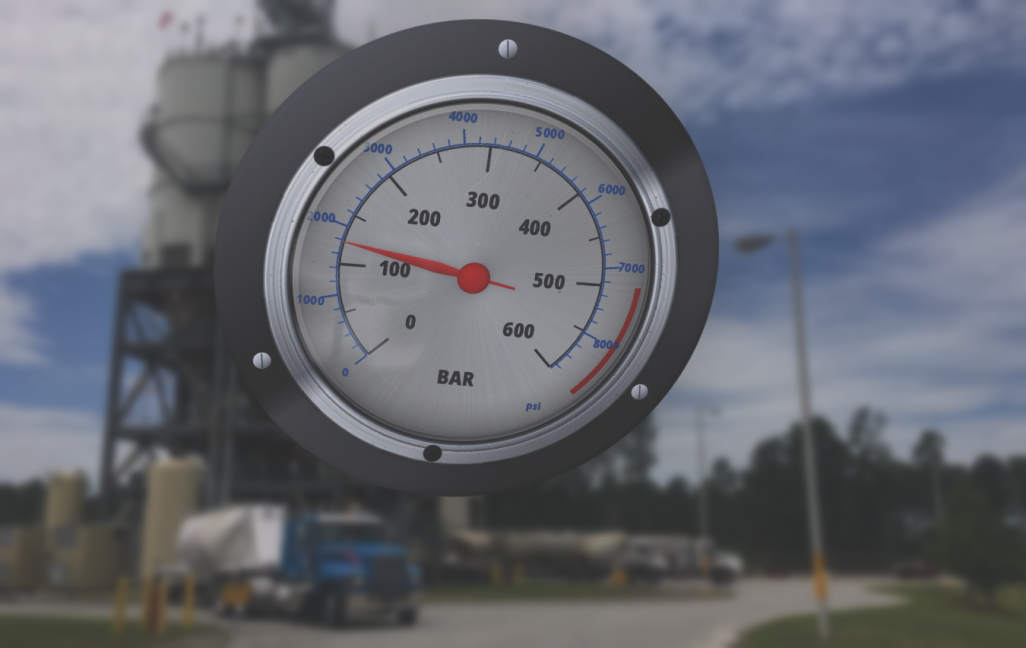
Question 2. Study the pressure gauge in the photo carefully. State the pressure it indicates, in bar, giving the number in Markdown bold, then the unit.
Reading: **125** bar
